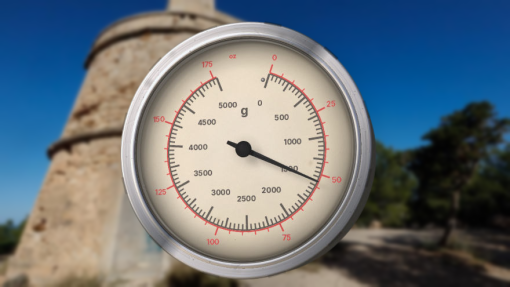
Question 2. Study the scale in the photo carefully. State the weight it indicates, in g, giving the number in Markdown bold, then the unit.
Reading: **1500** g
